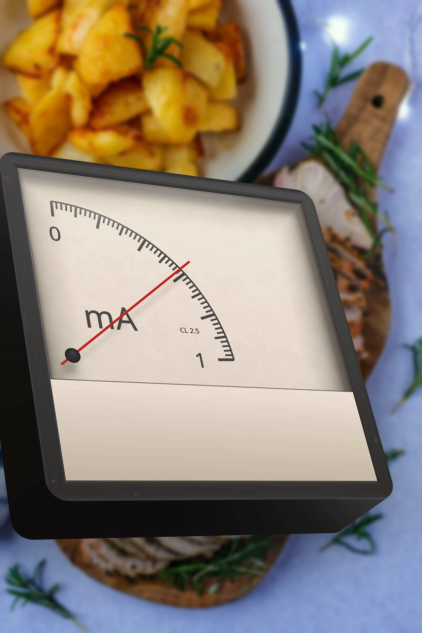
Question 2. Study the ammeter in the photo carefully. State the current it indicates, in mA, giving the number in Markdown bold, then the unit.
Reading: **0.58** mA
